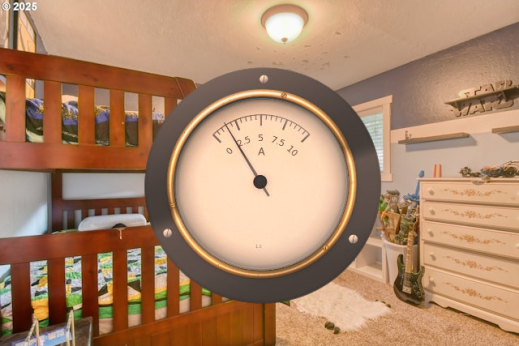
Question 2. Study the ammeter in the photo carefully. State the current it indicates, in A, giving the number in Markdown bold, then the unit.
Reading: **1.5** A
